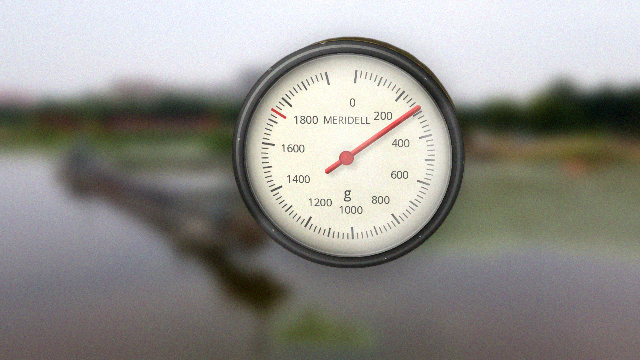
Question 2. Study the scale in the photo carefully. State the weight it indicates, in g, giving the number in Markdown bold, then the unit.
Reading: **280** g
